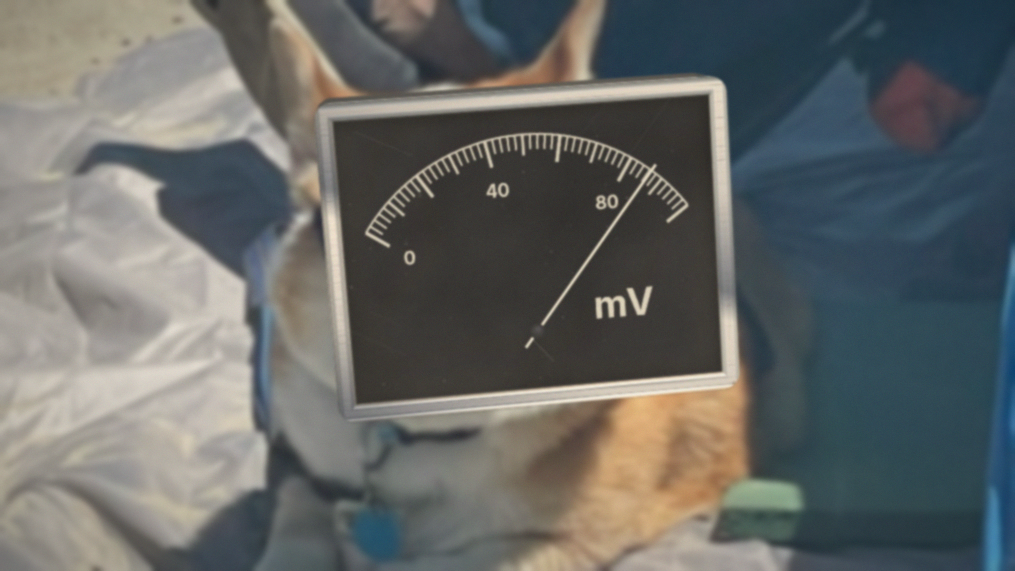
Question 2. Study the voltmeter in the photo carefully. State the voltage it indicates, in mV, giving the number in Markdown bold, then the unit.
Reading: **86** mV
